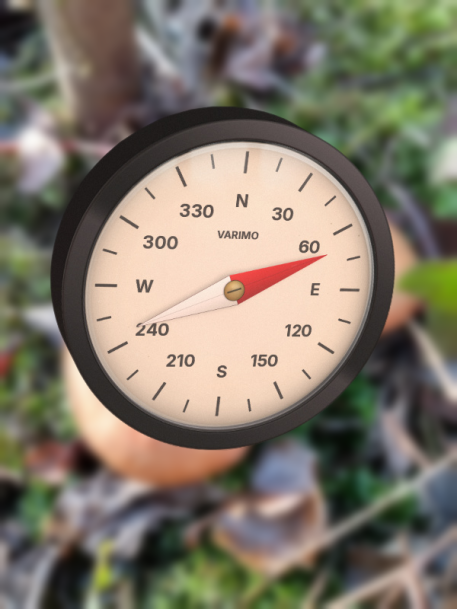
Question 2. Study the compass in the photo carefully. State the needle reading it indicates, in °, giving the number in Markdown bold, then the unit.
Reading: **67.5** °
